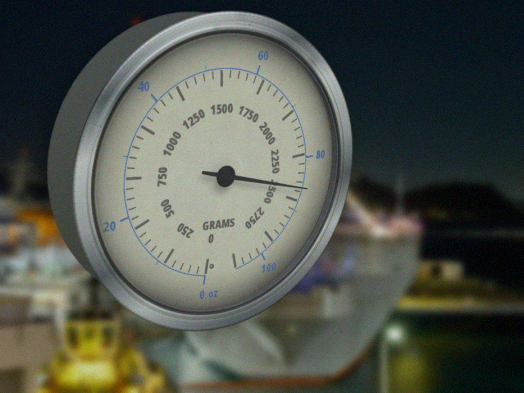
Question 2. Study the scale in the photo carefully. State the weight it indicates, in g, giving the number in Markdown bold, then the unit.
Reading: **2425** g
